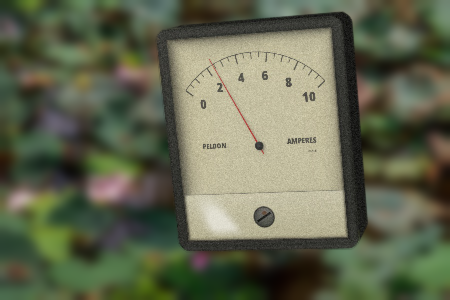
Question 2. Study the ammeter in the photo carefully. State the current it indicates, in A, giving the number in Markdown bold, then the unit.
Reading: **2.5** A
